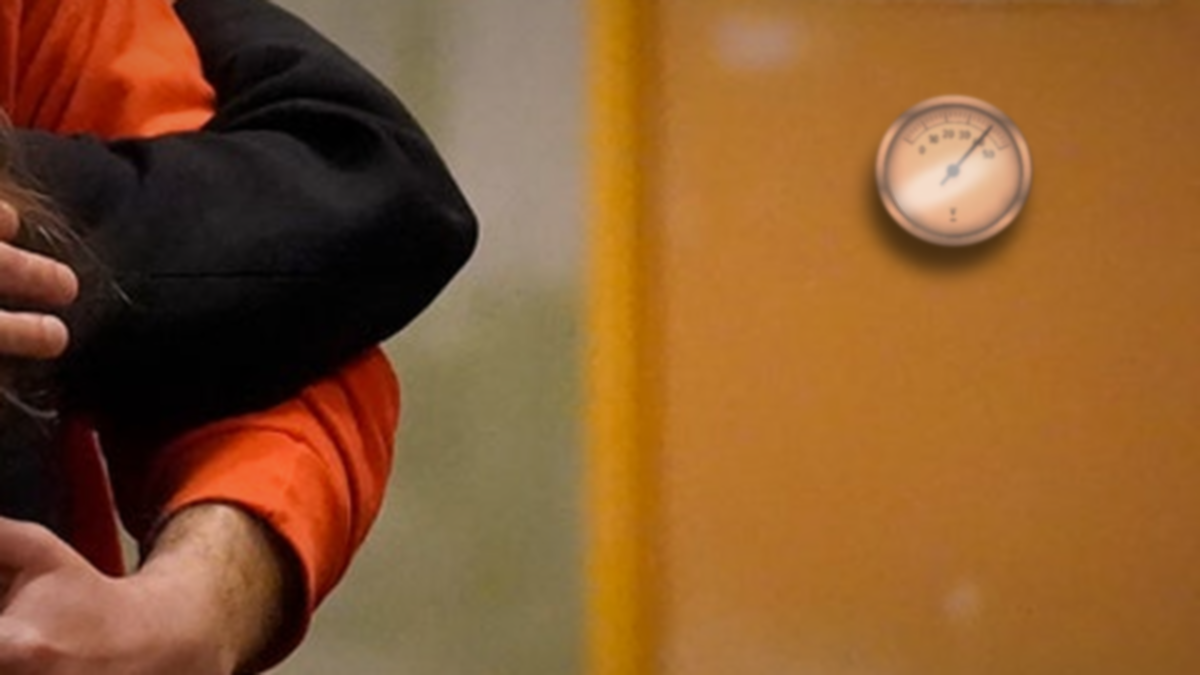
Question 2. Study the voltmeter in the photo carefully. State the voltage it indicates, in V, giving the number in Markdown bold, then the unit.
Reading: **40** V
